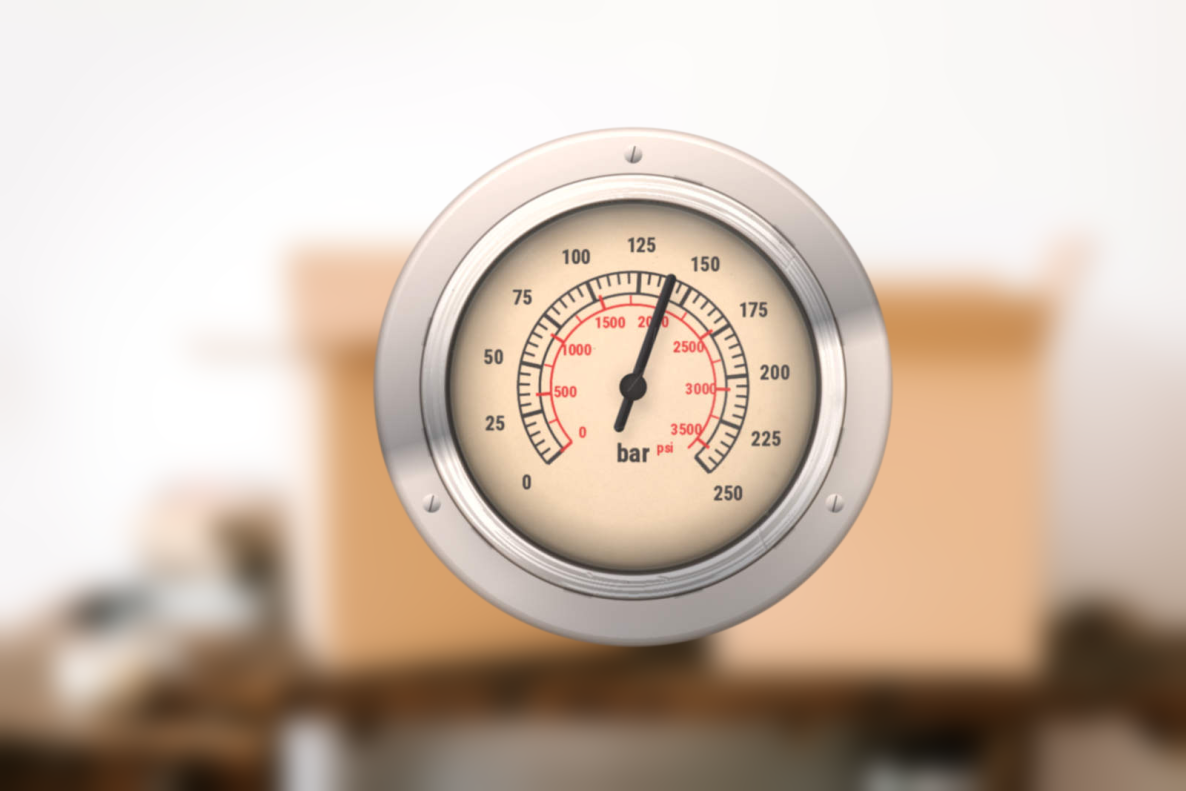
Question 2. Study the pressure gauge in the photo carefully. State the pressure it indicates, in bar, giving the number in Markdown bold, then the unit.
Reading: **140** bar
